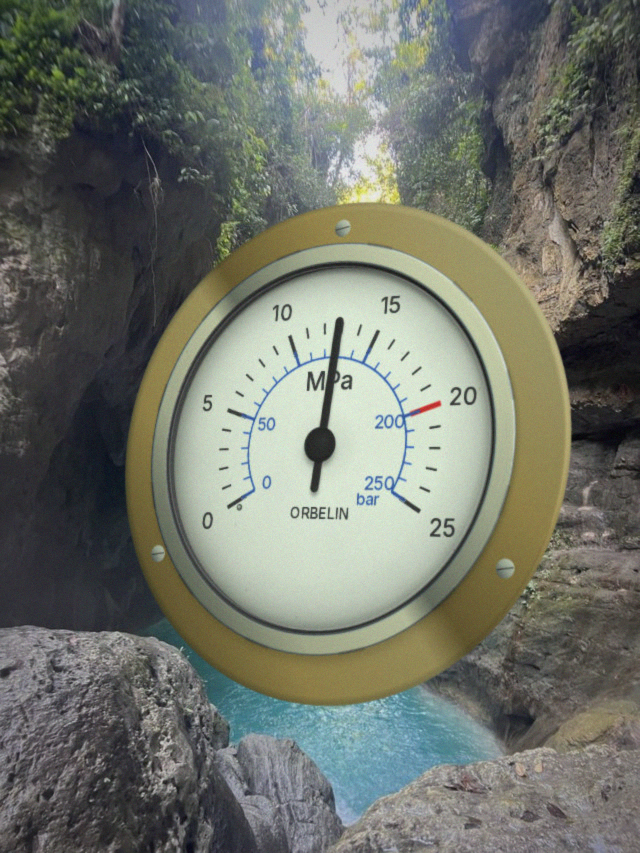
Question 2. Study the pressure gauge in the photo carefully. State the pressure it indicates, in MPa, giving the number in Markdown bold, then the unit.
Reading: **13** MPa
